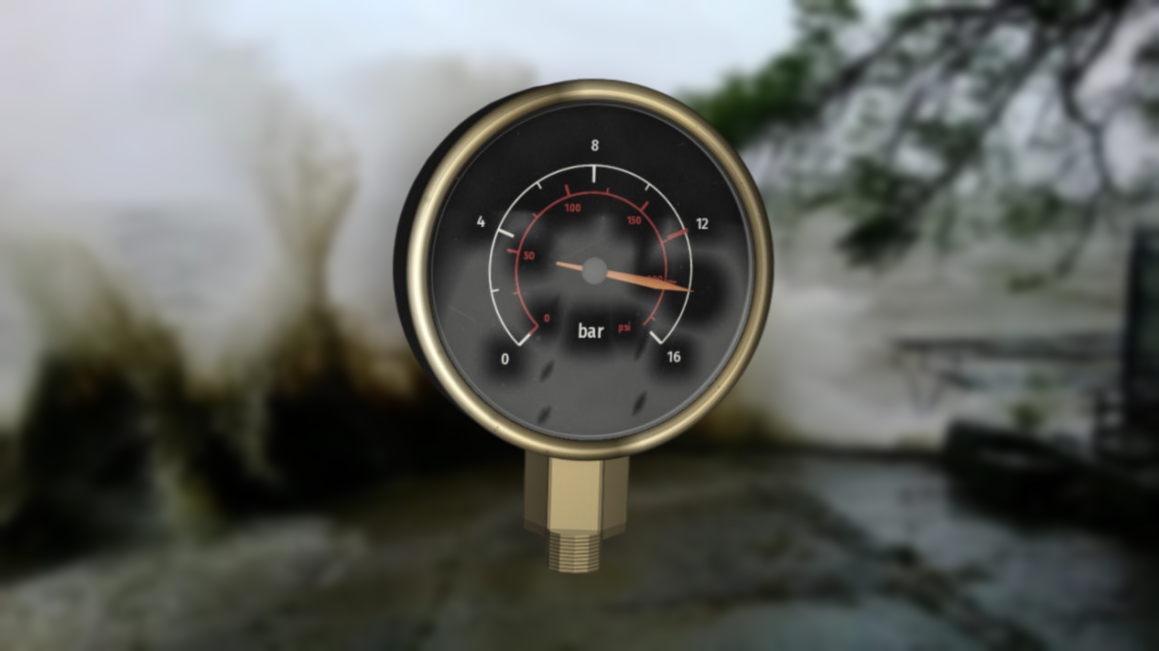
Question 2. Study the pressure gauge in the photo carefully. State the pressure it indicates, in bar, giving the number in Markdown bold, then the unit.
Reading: **14** bar
